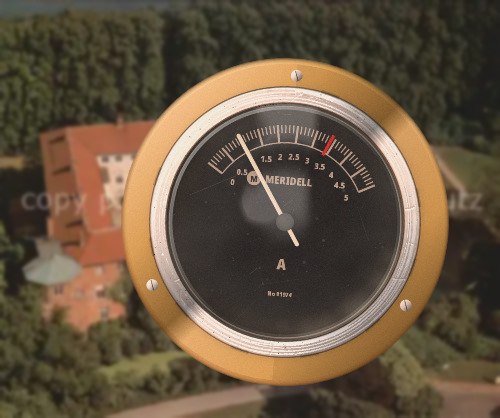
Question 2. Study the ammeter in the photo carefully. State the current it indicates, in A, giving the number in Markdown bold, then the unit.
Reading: **1** A
